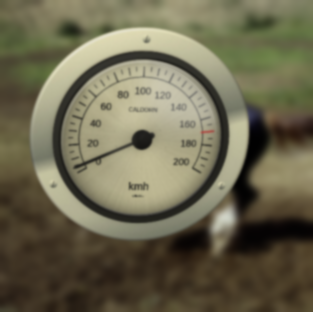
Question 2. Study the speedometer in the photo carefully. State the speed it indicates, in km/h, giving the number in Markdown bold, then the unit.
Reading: **5** km/h
